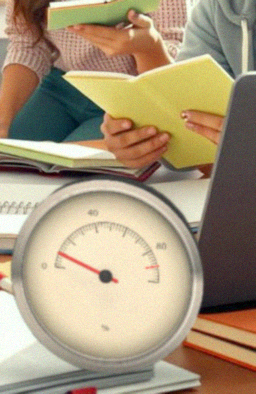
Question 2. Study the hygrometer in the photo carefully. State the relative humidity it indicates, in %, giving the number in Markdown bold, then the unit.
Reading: **10** %
